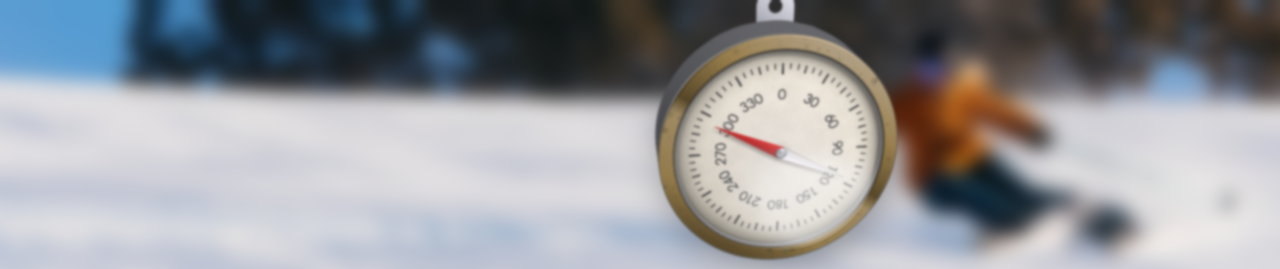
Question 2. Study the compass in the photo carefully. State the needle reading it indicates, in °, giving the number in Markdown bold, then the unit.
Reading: **295** °
